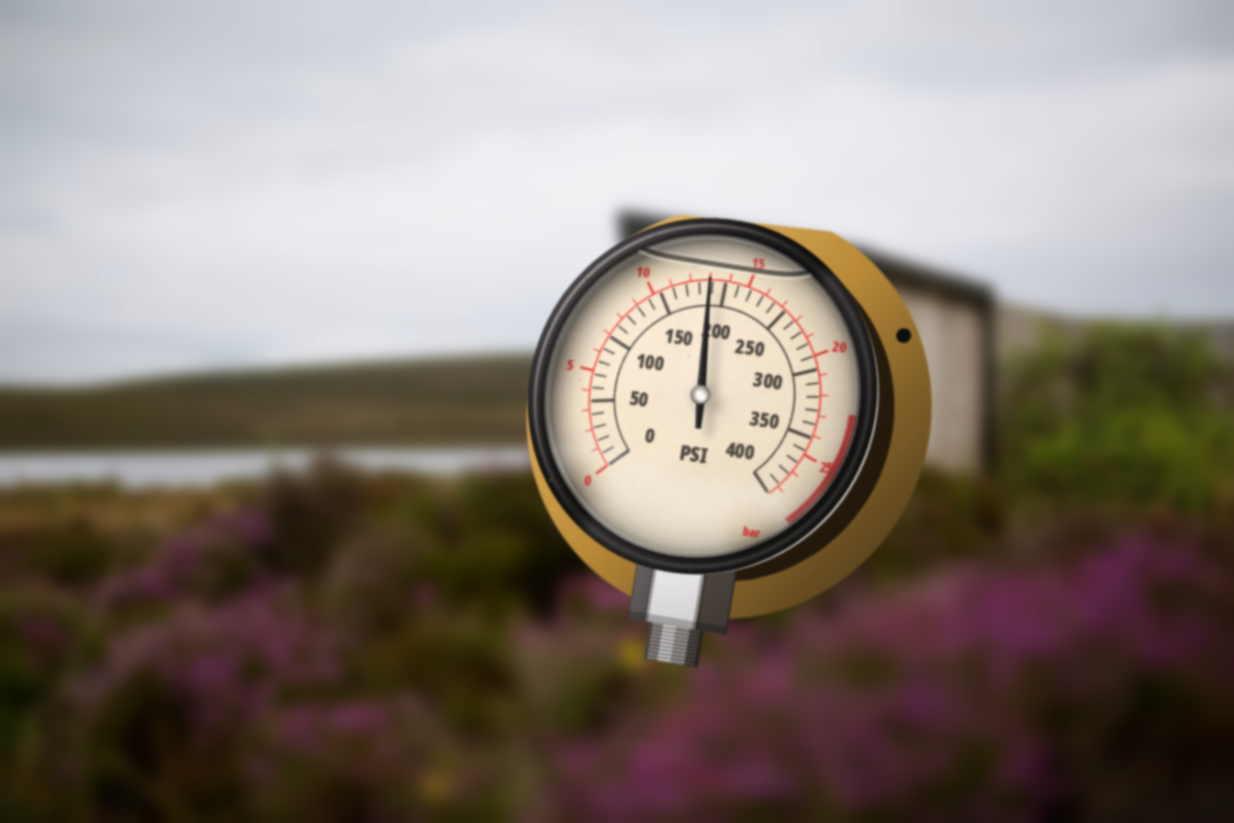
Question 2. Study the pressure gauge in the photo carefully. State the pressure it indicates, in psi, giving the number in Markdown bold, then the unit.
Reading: **190** psi
